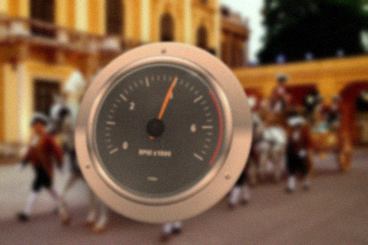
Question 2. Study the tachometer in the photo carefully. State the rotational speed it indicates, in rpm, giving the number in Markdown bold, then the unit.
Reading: **4000** rpm
